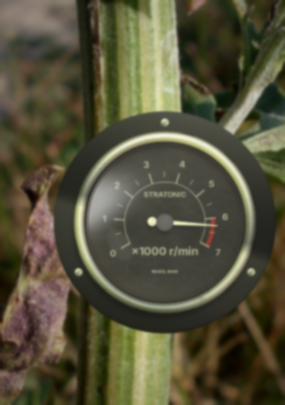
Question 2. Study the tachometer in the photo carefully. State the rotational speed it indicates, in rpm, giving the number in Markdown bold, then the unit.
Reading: **6250** rpm
